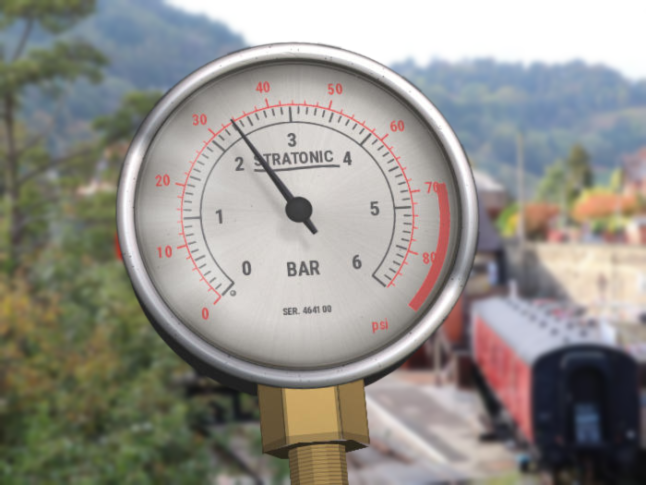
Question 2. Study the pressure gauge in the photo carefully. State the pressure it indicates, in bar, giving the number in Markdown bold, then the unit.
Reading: **2.3** bar
